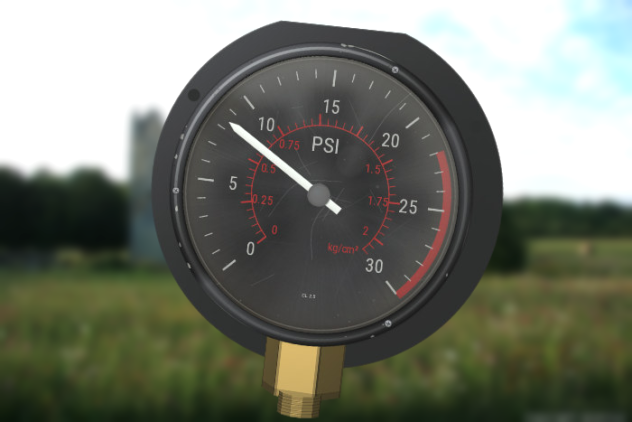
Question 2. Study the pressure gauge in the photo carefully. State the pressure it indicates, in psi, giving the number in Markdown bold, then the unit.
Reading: **8.5** psi
